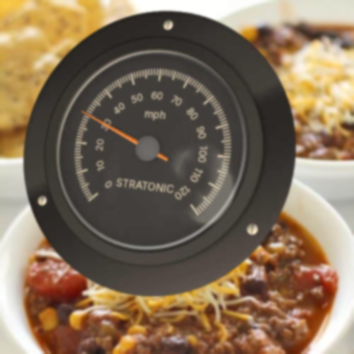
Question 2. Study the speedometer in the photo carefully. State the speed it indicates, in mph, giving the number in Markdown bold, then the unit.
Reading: **30** mph
